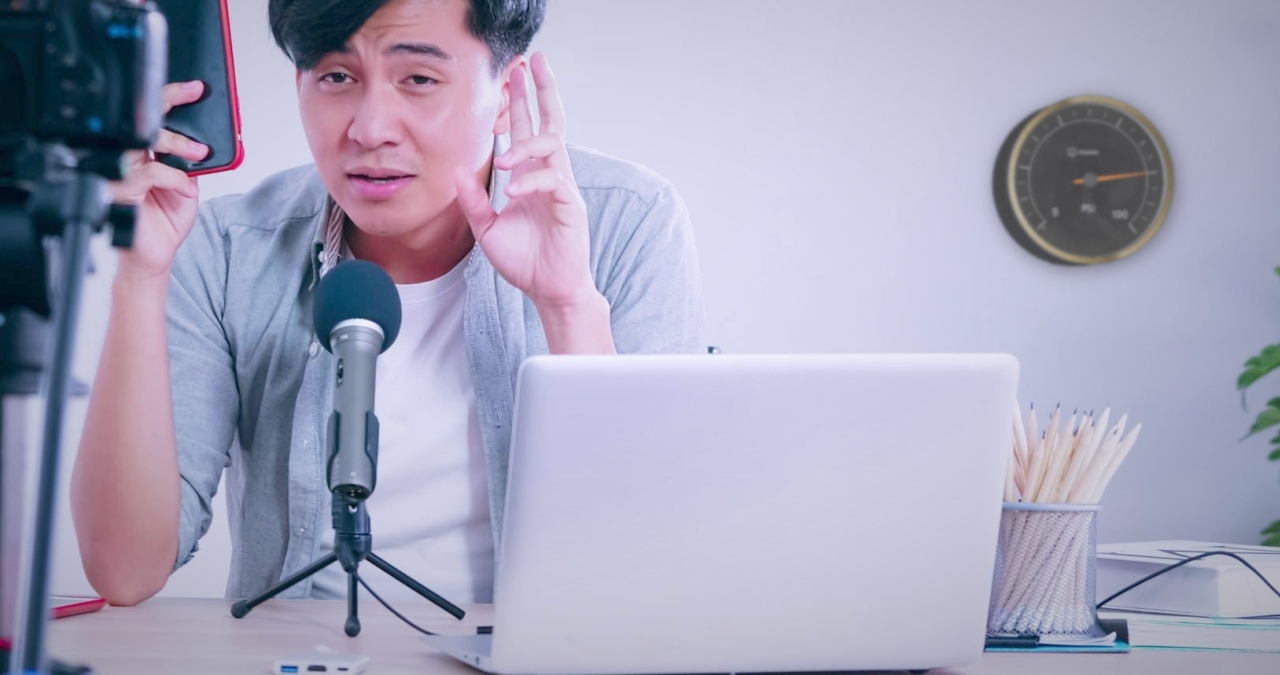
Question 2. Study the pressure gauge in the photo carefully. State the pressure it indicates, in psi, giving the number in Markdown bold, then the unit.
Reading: **80** psi
